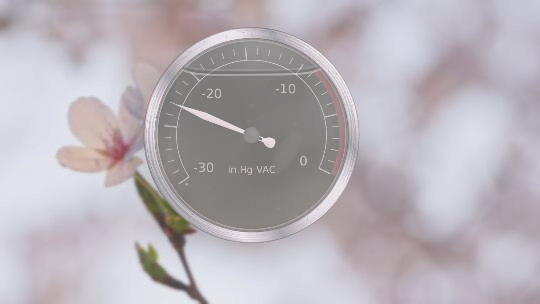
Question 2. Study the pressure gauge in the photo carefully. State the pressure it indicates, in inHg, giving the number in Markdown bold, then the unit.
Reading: **-23** inHg
